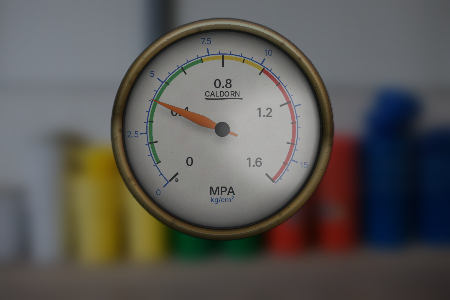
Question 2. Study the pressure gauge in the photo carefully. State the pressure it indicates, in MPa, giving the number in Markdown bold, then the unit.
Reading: **0.4** MPa
